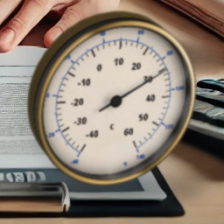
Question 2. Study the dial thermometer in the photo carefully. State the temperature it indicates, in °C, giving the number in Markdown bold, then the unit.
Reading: **30** °C
